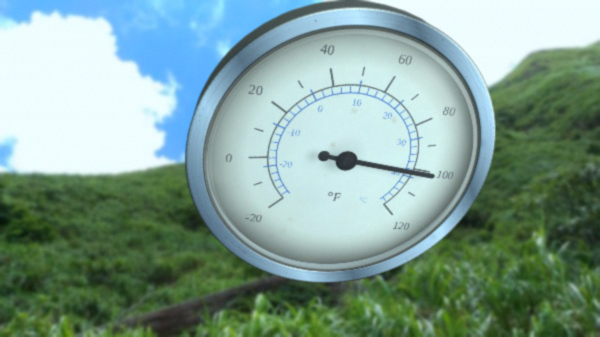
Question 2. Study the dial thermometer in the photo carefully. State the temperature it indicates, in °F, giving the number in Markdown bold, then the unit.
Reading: **100** °F
